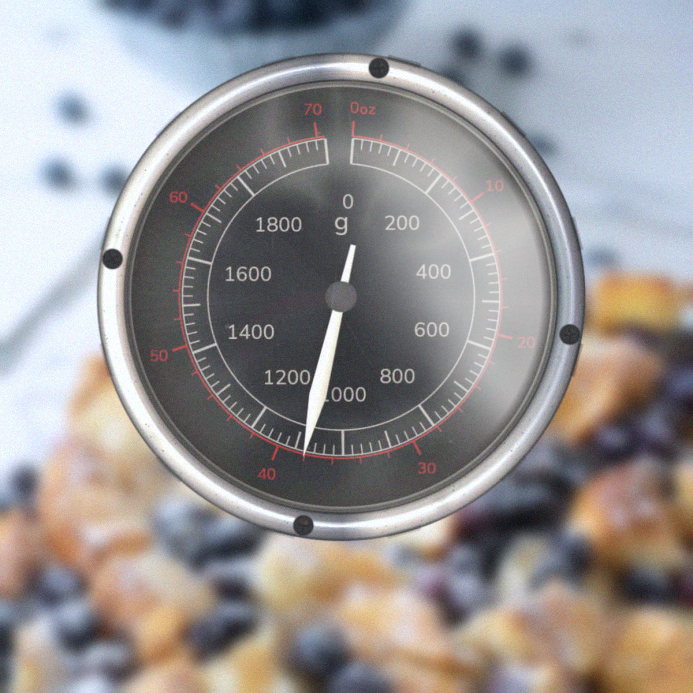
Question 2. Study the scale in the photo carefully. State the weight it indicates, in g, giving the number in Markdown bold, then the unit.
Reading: **1080** g
